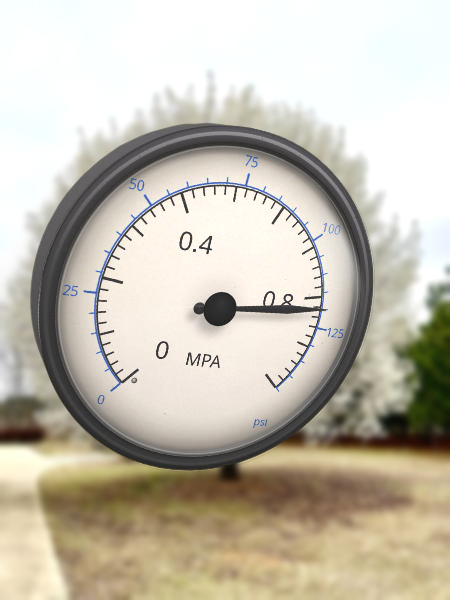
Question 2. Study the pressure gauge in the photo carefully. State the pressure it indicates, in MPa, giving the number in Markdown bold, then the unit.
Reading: **0.82** MPa
